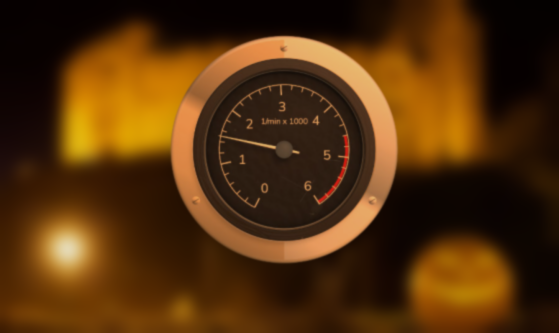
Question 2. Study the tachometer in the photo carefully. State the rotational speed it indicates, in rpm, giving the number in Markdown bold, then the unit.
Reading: **1500** rpm
